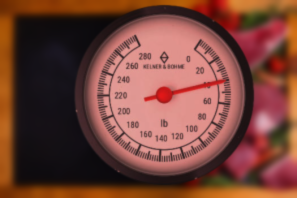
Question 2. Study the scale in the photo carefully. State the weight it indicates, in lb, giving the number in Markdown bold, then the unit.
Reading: **40** lb
